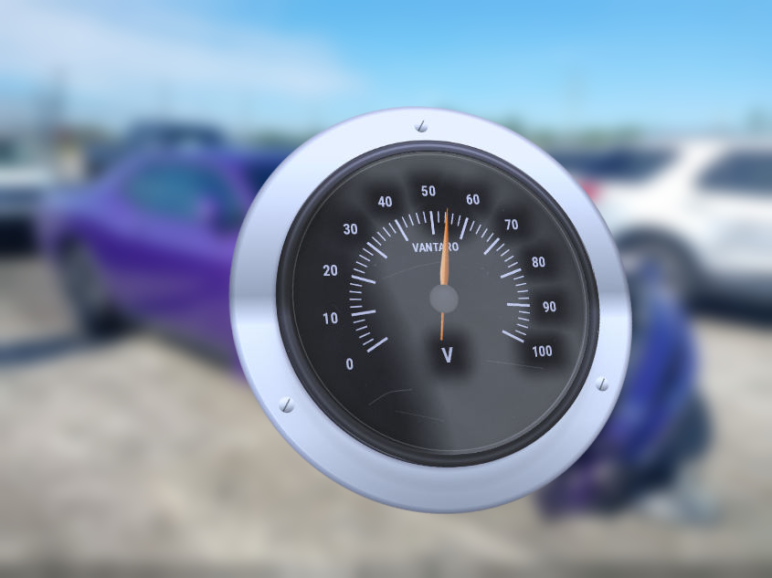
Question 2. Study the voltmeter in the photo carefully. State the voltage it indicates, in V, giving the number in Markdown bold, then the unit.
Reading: **54** V
